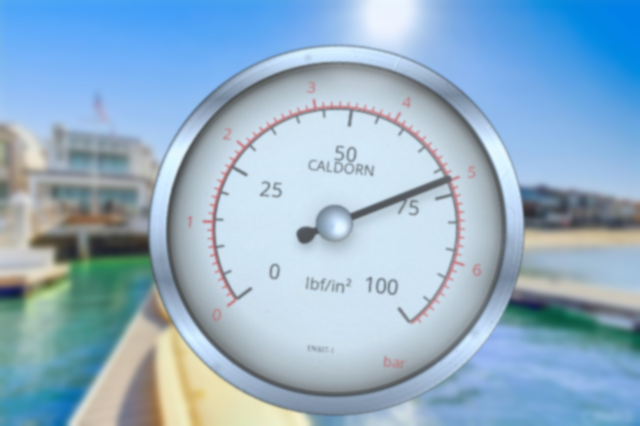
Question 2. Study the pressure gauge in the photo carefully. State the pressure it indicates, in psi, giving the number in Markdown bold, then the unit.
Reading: **72.5** psi
